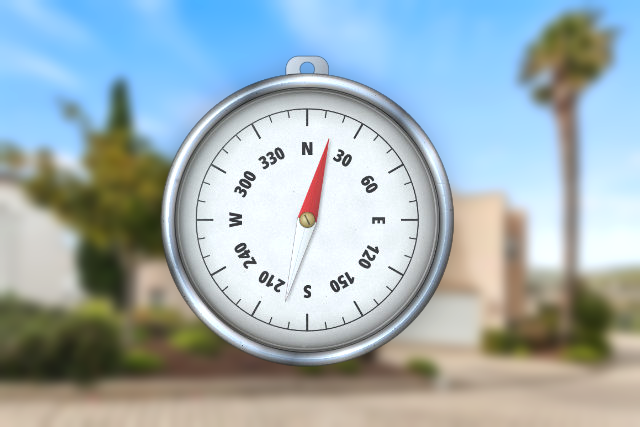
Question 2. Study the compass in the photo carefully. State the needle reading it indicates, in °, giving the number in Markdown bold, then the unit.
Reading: **15** °
